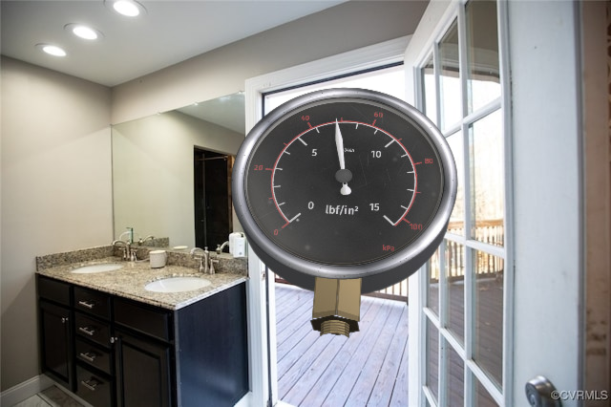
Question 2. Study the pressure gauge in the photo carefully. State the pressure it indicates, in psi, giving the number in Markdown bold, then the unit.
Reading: **7** psi
